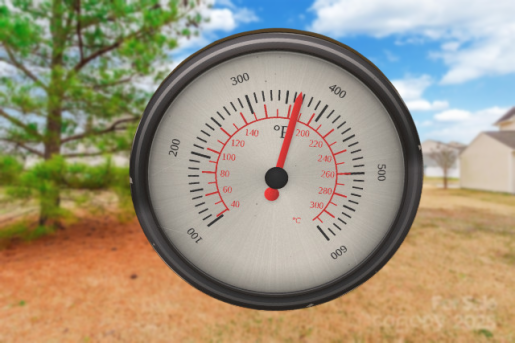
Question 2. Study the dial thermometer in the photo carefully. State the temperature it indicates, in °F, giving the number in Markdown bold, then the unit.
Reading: **365** °F
